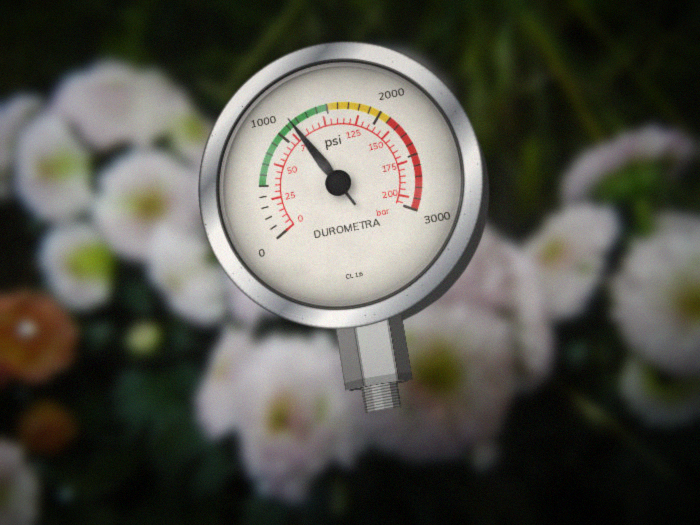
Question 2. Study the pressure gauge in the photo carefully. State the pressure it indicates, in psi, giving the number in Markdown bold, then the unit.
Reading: **1150** psi
